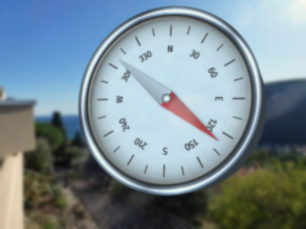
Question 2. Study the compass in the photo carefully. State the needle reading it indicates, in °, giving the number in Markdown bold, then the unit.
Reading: **127.5** °
